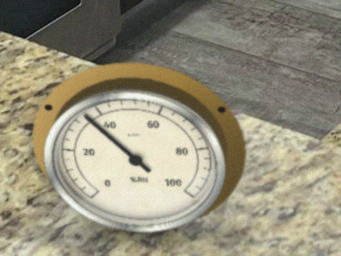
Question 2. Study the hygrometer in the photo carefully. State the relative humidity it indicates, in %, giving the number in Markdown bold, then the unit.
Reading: **36** %
